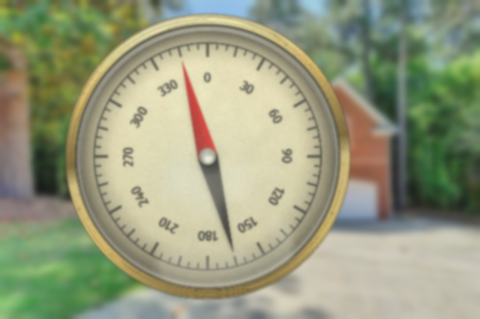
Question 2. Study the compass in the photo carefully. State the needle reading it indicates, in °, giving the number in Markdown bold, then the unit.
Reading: **345** °
